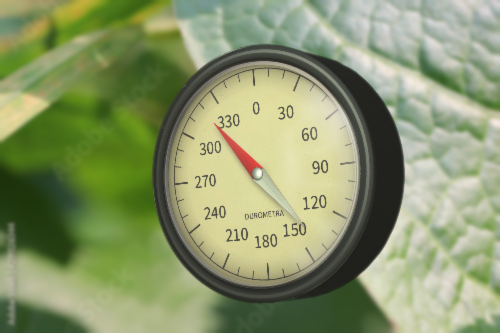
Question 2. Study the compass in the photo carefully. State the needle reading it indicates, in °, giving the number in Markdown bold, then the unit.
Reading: **320** °
